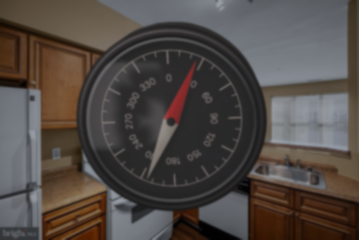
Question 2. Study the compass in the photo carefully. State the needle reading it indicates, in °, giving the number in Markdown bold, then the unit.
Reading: **25** °
